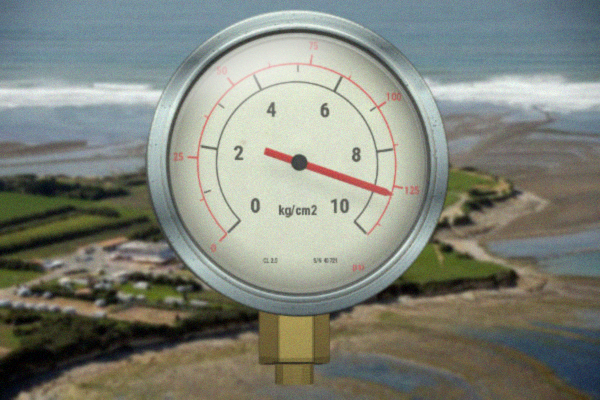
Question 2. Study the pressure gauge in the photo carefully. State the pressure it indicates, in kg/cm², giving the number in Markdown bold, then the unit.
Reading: **9** kg/cm²
